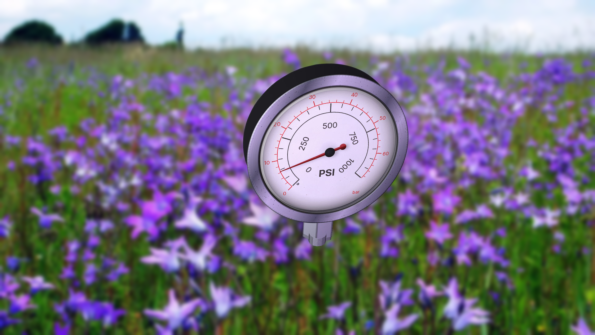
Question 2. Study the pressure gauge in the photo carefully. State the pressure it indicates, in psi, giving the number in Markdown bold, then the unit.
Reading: **100** psi
